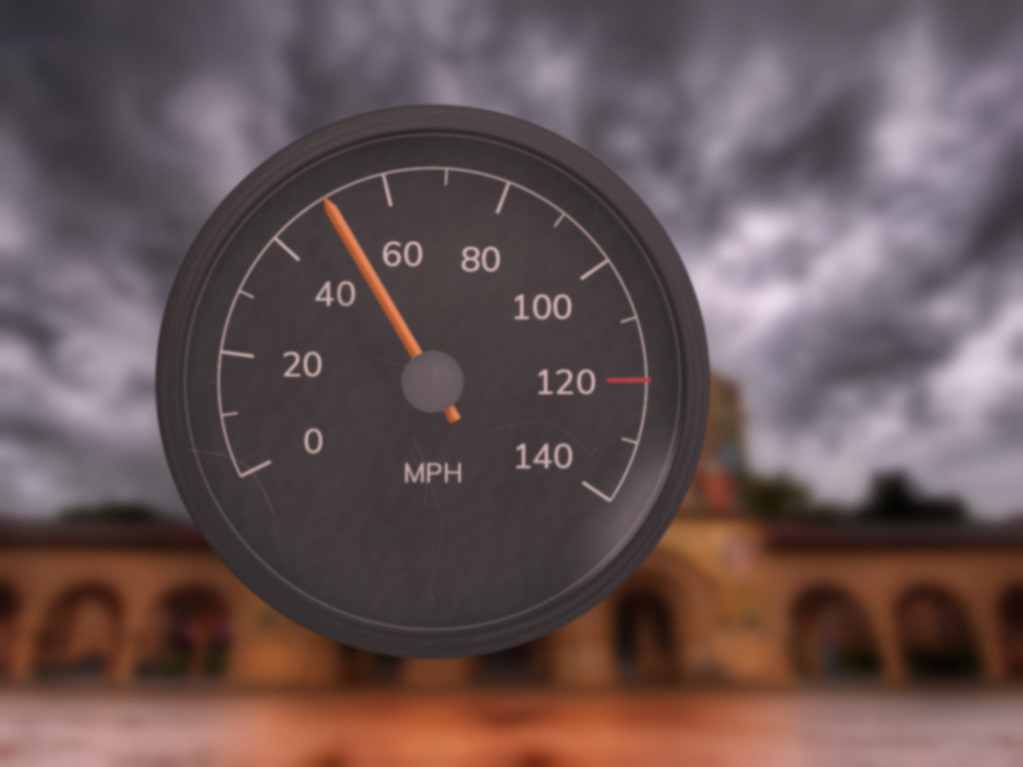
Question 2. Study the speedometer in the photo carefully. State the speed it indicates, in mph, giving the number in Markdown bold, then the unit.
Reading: **50** mph
